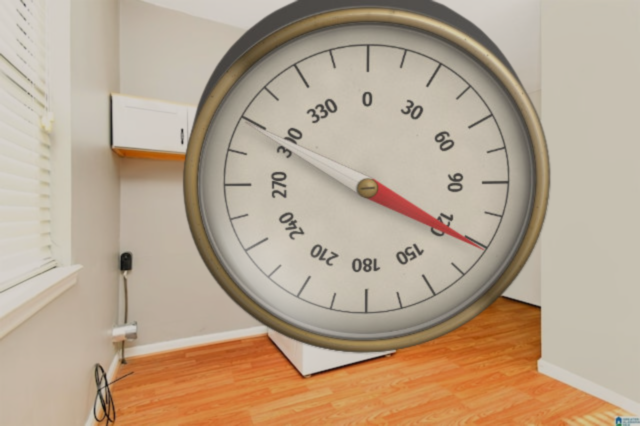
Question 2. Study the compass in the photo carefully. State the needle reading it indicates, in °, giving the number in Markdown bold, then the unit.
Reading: **120** °
